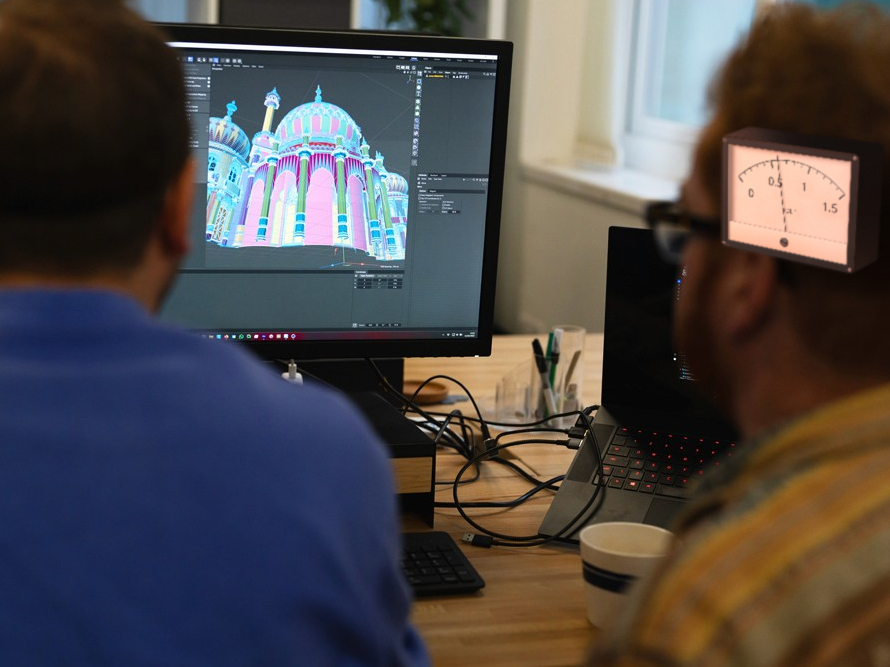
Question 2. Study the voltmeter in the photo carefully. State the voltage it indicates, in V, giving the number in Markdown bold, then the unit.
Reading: **0.6** V
